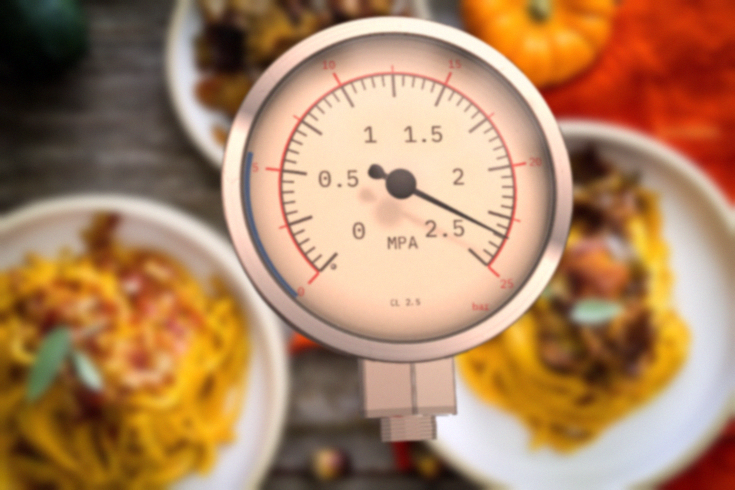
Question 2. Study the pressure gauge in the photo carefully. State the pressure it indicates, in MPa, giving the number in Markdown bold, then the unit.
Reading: **2.35** MPa
